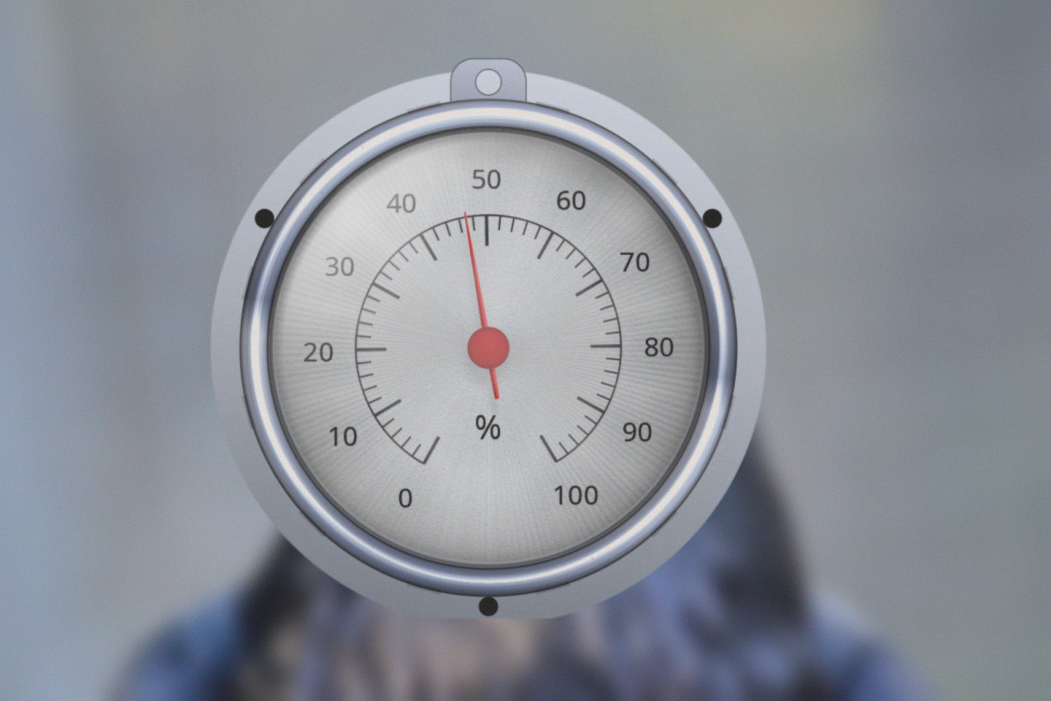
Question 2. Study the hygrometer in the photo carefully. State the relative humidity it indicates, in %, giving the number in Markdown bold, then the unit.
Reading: **47** %
